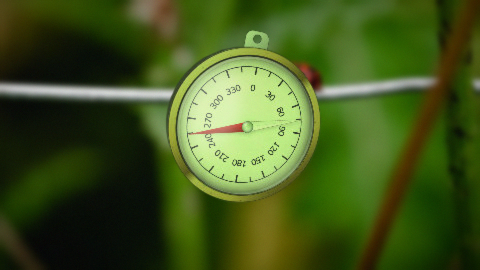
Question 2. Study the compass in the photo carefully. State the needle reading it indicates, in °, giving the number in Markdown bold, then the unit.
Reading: **255** °
